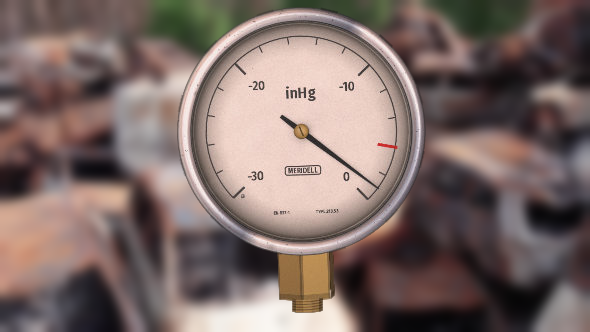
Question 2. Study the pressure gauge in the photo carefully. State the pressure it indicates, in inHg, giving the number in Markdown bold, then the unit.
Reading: **-1** inHg
